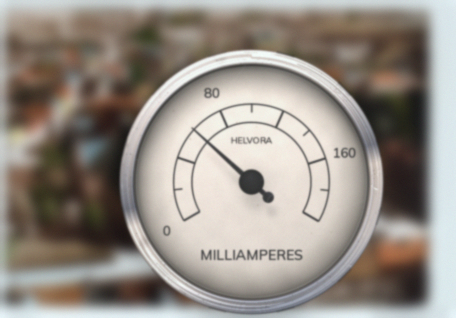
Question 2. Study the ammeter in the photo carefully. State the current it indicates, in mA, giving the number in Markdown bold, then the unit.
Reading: **60** mA
